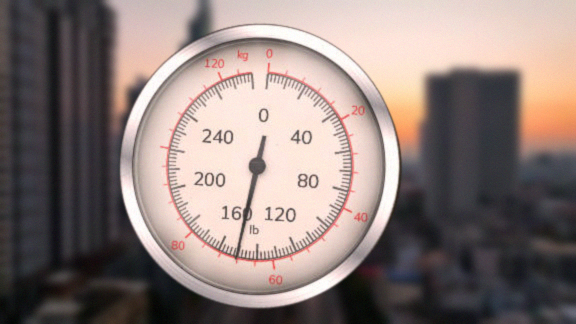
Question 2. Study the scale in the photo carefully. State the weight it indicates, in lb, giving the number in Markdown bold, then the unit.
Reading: **150** lb
